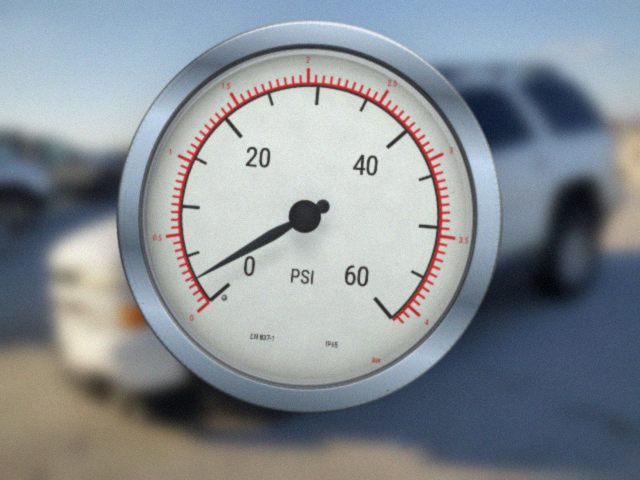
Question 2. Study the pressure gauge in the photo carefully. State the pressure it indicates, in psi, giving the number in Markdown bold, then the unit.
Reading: **2.5** psi
